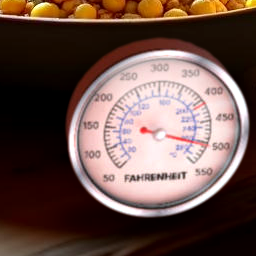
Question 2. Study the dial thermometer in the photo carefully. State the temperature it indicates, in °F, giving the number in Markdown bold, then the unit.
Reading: **500** °F
